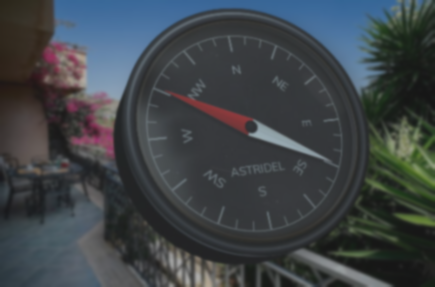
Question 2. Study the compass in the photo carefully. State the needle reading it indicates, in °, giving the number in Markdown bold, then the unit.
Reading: **300** °
